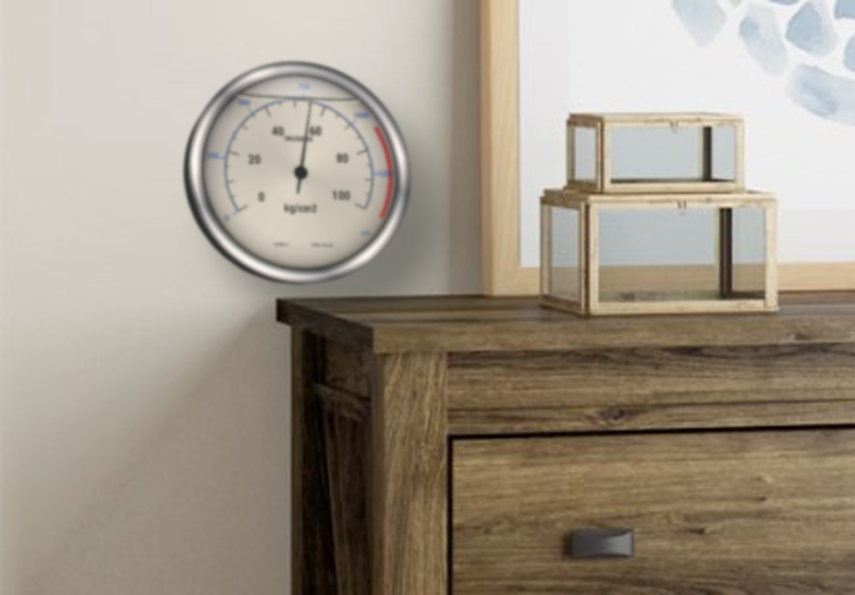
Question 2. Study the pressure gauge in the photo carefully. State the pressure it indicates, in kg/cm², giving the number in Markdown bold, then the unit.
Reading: **55** kg/cm²
